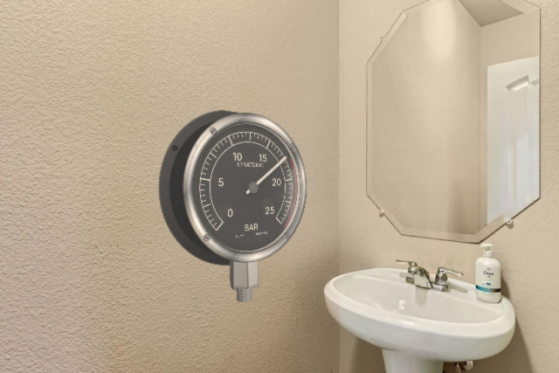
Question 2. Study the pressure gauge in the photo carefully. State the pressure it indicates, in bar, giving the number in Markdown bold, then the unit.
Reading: **17.5** bar
